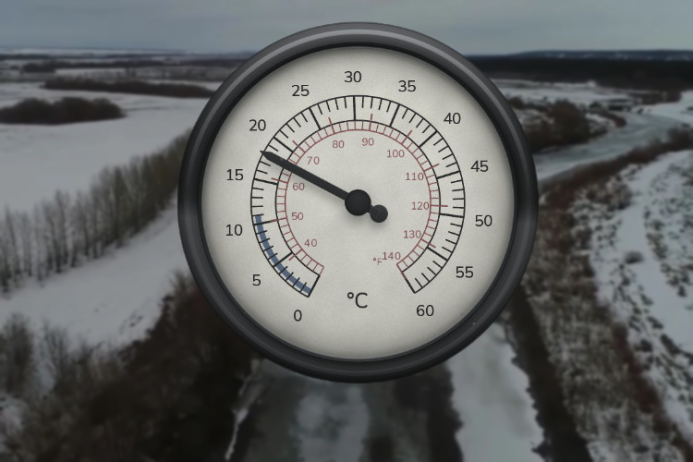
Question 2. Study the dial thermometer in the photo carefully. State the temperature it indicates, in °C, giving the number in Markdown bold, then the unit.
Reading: **18** °C
